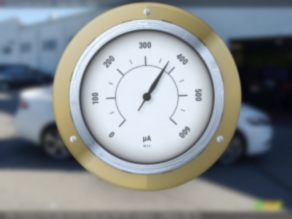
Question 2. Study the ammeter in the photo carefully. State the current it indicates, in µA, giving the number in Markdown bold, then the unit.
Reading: **375** µA
